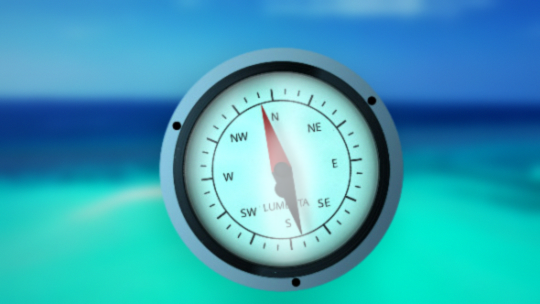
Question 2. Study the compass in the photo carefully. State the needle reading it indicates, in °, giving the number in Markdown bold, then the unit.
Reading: **350** °
